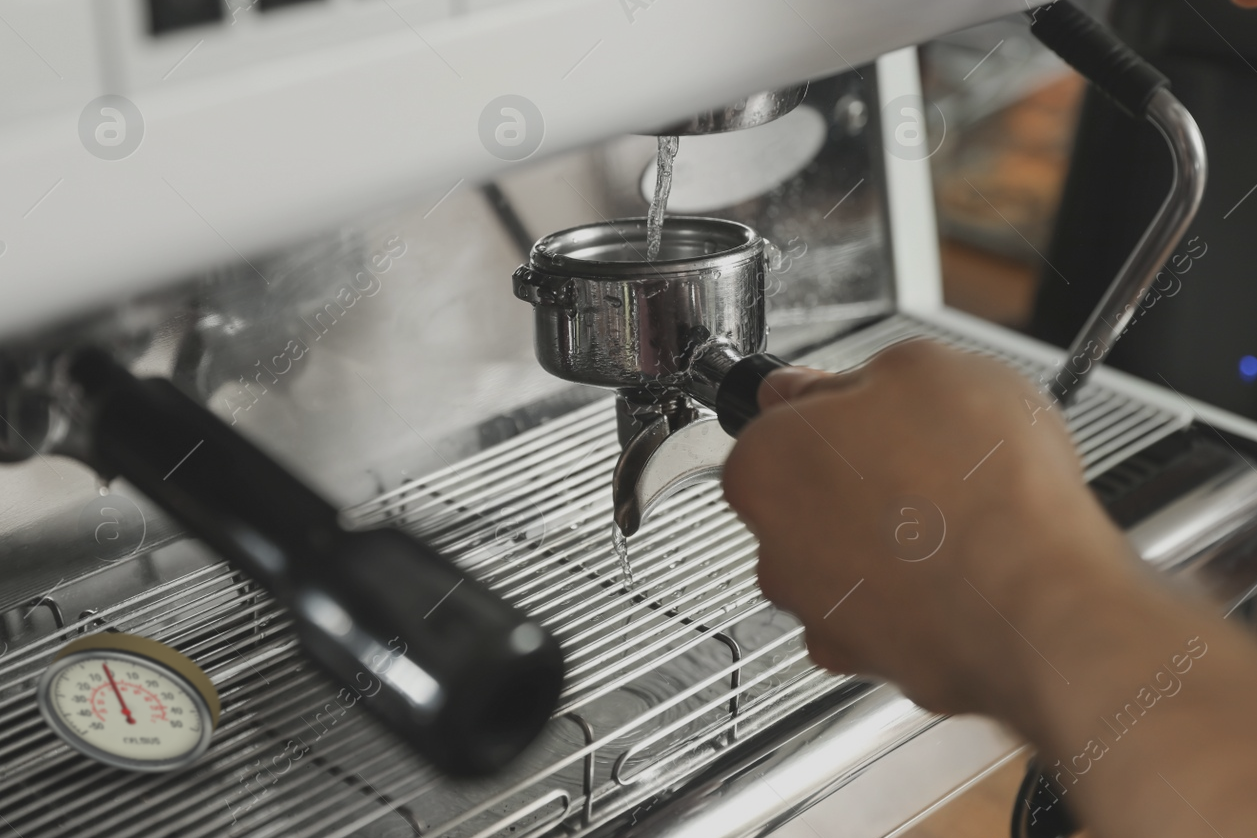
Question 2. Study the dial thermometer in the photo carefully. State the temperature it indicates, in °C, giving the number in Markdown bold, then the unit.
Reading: **0** °C
